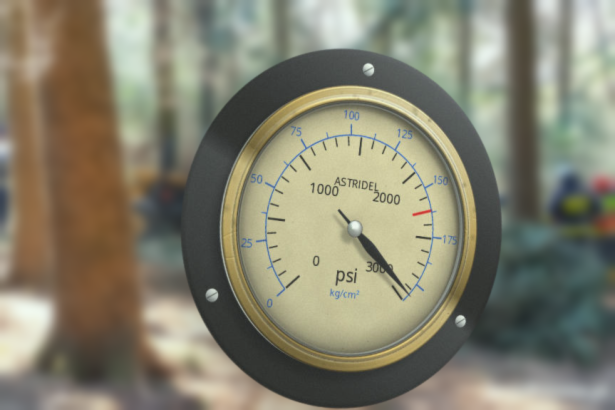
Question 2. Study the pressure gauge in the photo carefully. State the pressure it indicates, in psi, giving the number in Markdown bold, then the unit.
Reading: **2950** psi
